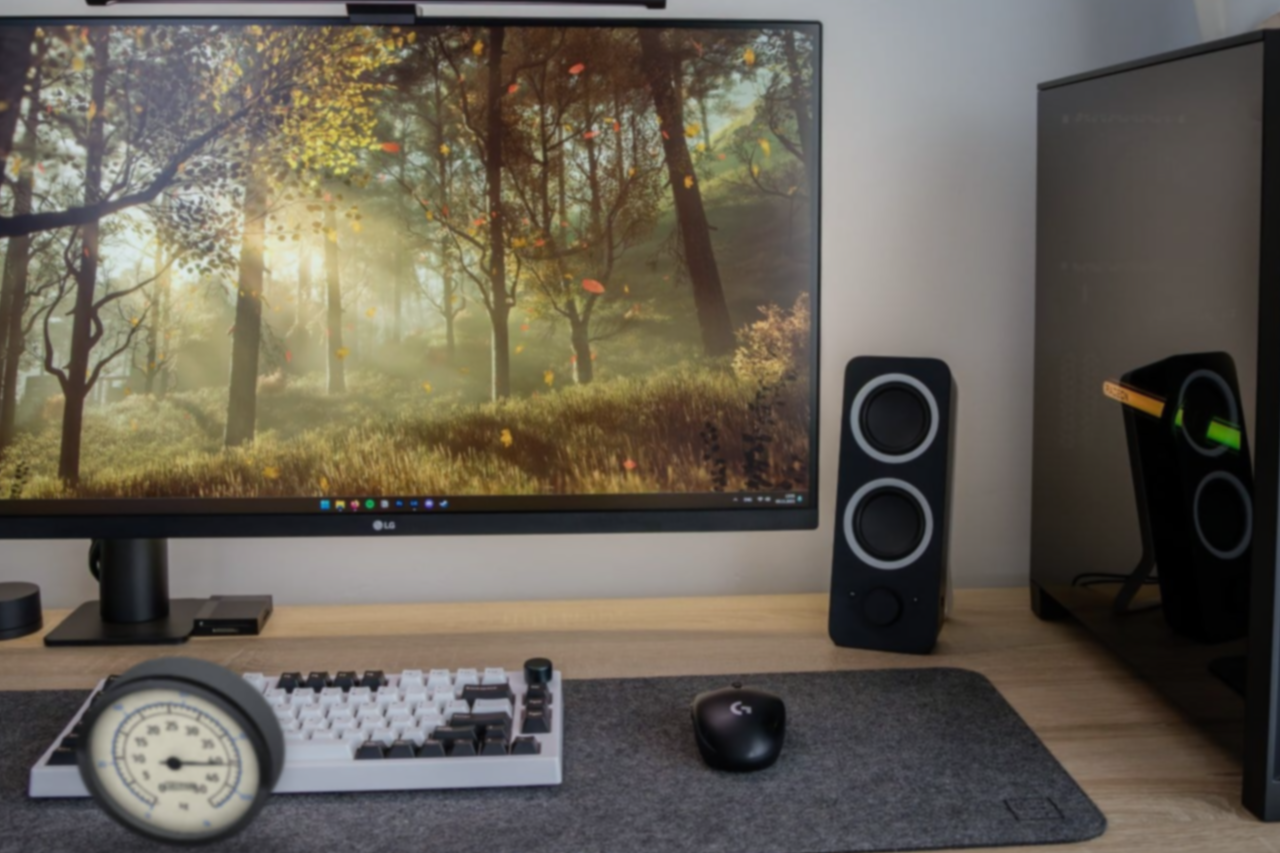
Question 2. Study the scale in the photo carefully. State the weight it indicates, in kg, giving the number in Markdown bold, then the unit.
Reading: **40** kg
